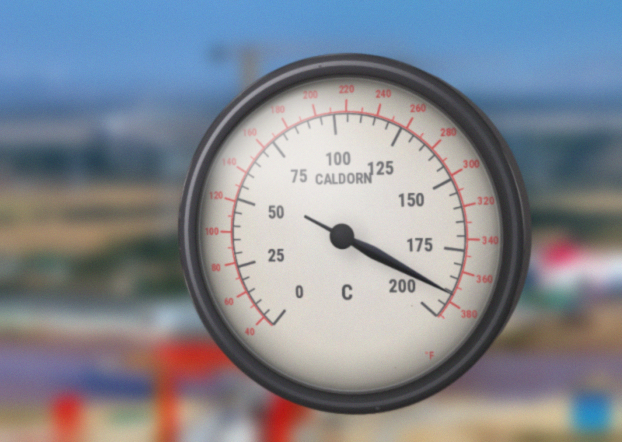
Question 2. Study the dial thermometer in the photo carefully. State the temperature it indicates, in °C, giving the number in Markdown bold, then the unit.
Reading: **190** °C
